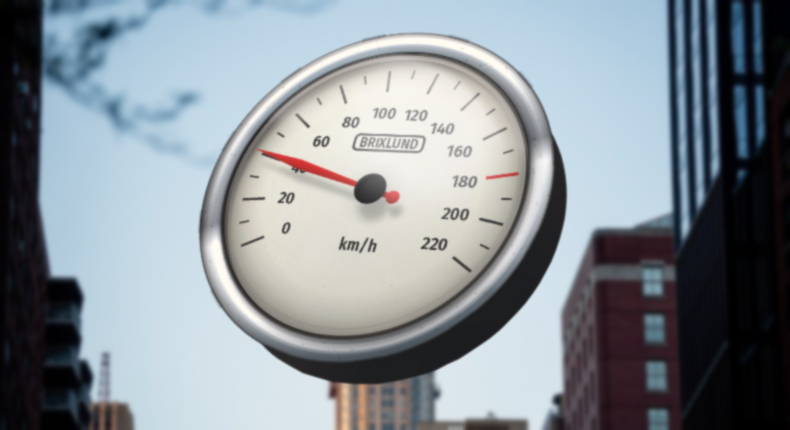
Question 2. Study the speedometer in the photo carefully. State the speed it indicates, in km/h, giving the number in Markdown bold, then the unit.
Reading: **40** km/h
